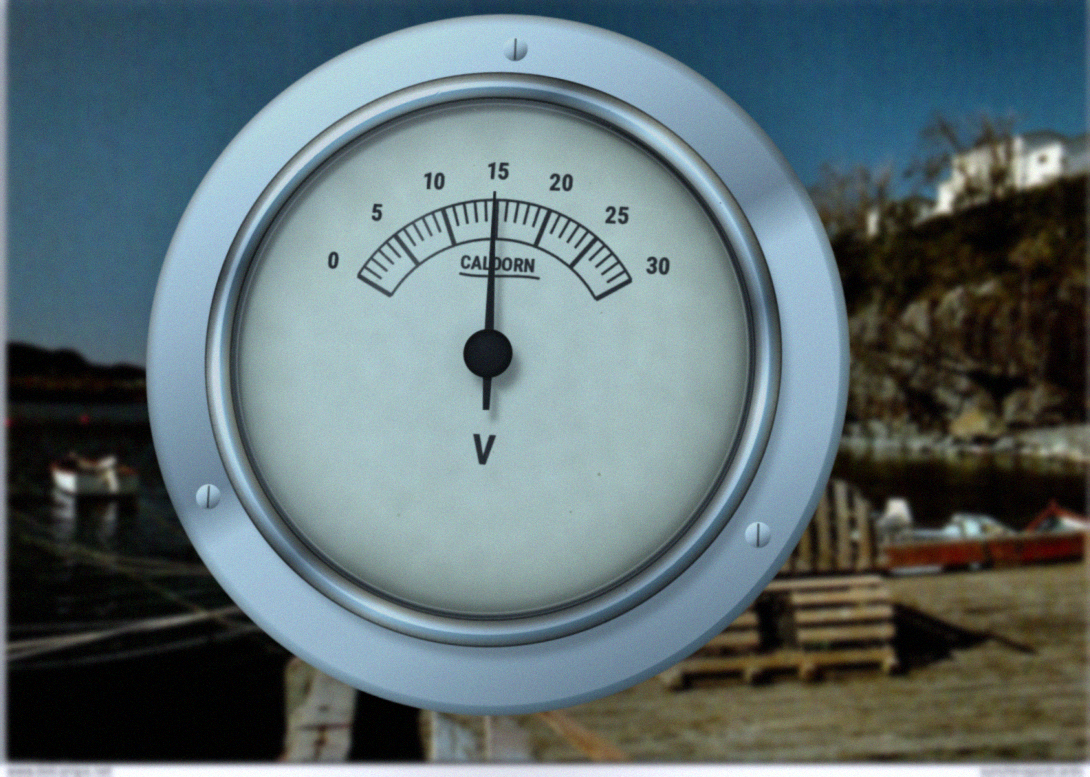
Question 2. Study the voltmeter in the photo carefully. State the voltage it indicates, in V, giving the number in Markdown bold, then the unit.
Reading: **15** V
